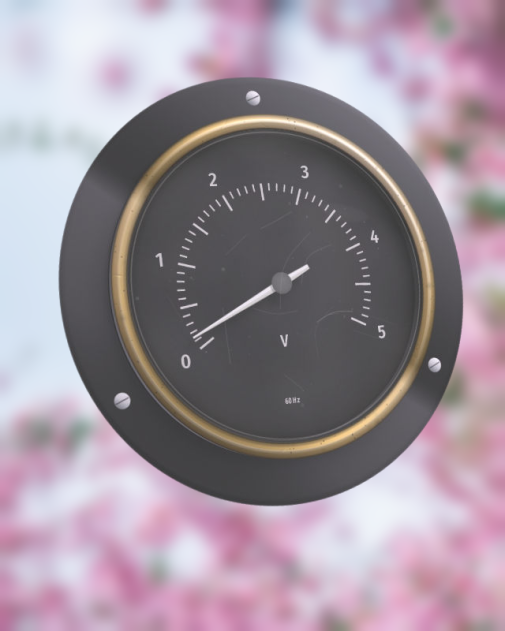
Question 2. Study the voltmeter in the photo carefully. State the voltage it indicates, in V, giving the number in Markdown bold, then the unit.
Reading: **0.15** V
